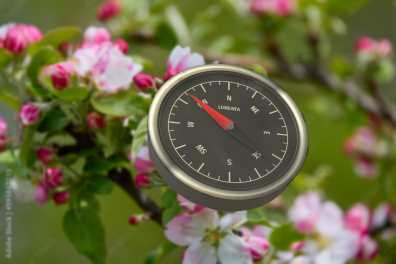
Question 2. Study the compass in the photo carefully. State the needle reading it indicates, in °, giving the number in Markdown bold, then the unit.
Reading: **310** °
